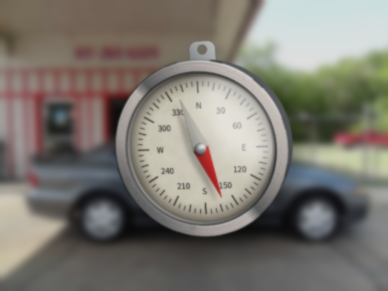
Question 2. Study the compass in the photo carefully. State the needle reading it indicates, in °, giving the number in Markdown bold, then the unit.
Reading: **160** °
